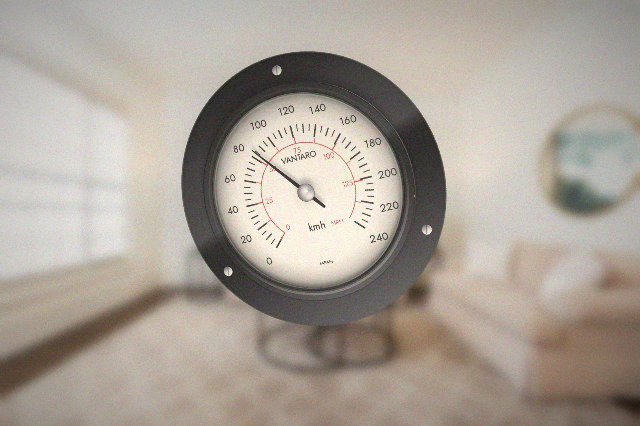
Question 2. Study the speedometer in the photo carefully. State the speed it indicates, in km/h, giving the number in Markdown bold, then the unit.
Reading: **85** km/h
